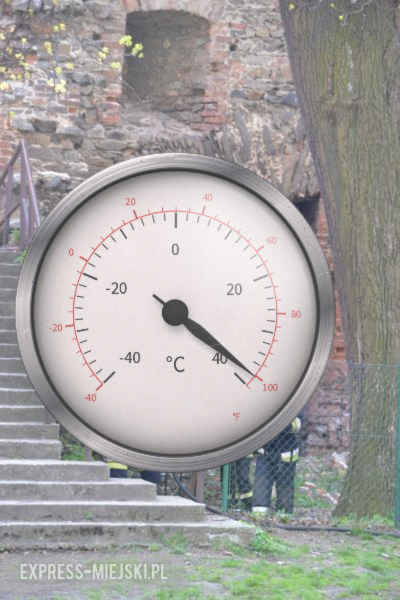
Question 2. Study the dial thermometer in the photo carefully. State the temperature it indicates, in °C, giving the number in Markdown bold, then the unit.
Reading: **38** °C
